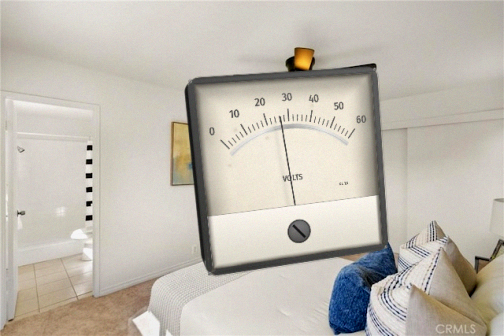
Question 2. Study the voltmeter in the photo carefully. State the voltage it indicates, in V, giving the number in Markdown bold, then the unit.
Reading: **26** V
